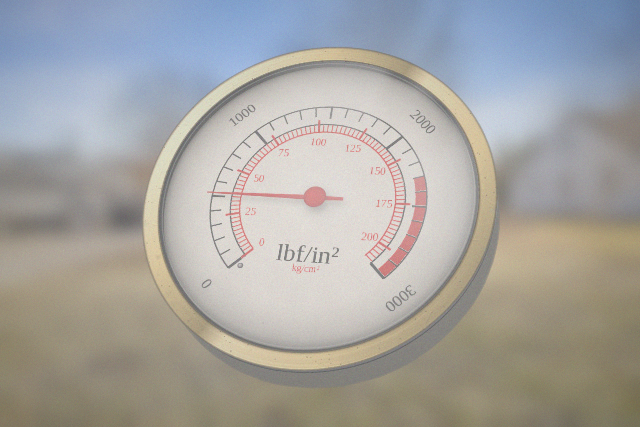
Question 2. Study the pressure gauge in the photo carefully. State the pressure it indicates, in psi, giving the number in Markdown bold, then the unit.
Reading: **500** psi
